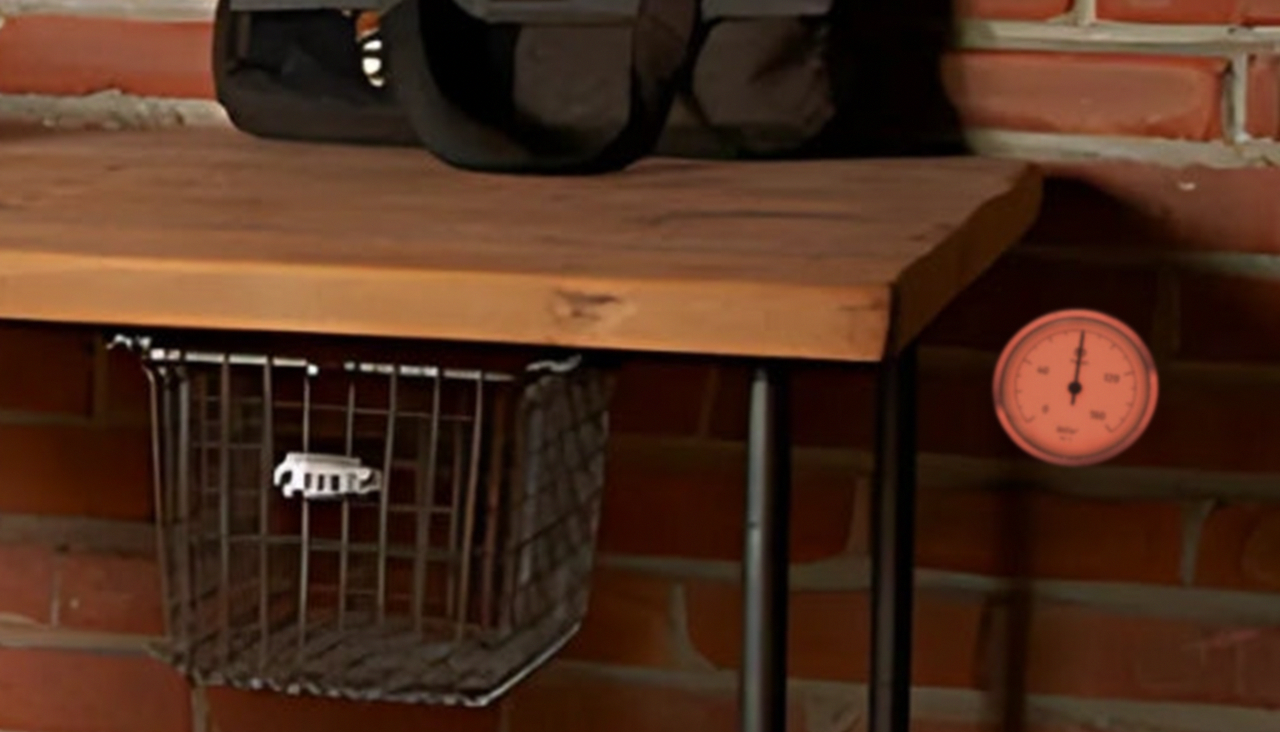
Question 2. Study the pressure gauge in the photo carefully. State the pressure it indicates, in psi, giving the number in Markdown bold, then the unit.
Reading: **80** psi
